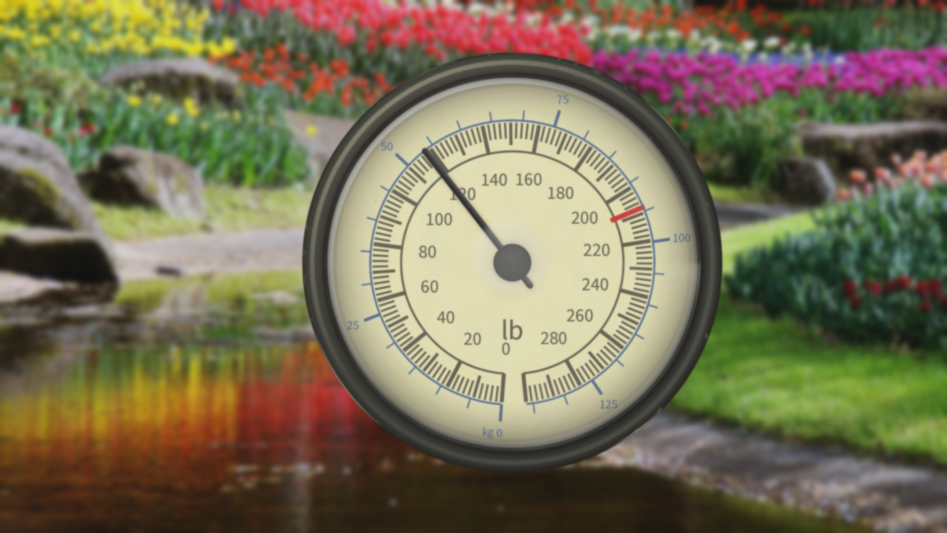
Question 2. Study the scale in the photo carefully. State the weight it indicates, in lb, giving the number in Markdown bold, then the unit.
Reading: **118** lb
